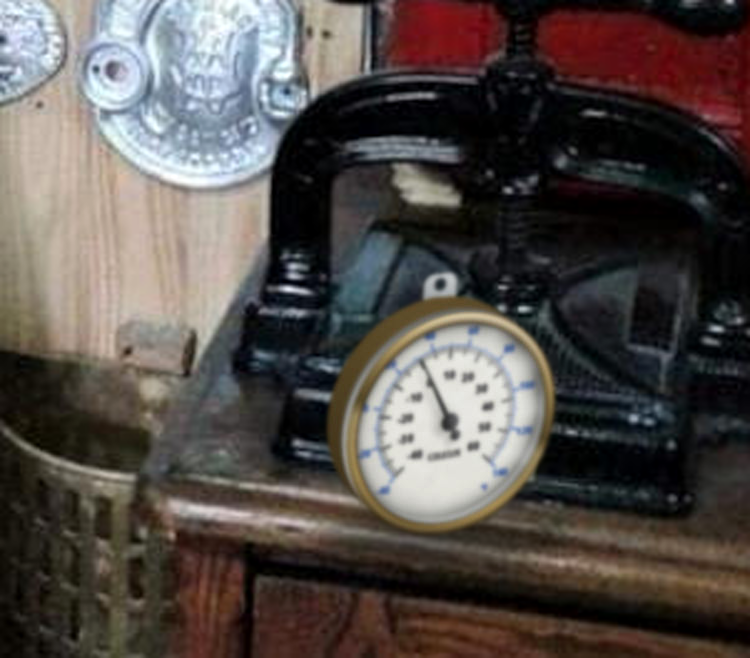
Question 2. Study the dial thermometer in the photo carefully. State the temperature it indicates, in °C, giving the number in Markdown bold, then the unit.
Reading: **0** °C
